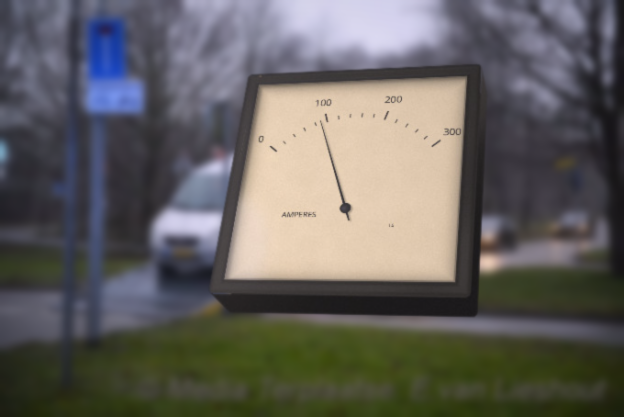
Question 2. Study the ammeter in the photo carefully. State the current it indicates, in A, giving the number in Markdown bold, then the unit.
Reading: **90** A
